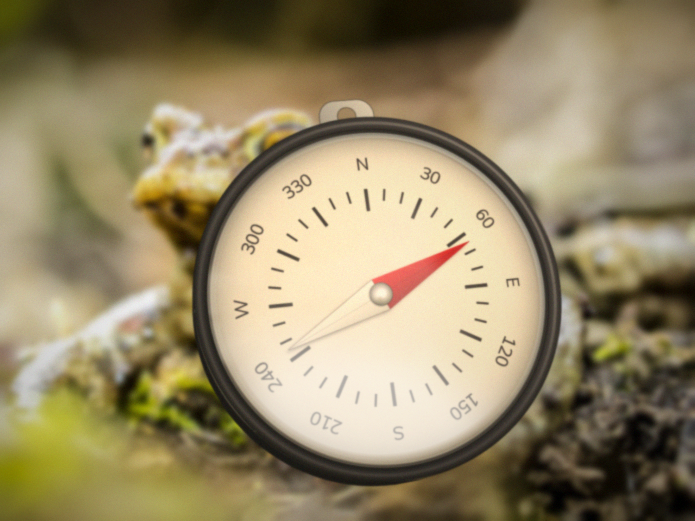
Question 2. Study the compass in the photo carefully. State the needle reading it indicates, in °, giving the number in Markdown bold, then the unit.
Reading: **65** °
